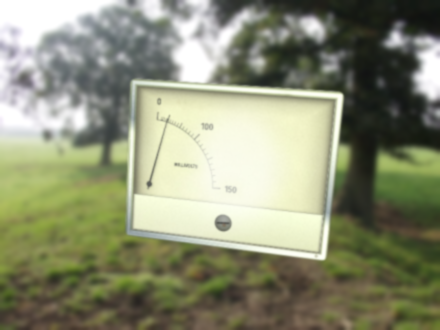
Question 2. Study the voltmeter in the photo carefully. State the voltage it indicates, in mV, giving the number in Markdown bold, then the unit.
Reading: **50** mV
